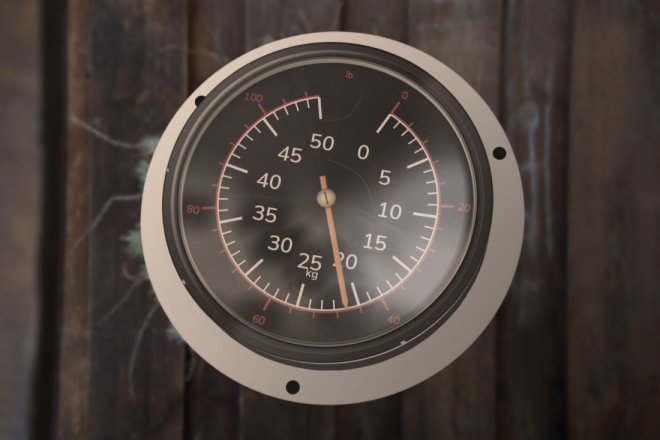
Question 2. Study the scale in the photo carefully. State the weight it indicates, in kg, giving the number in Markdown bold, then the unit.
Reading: **21** kg
